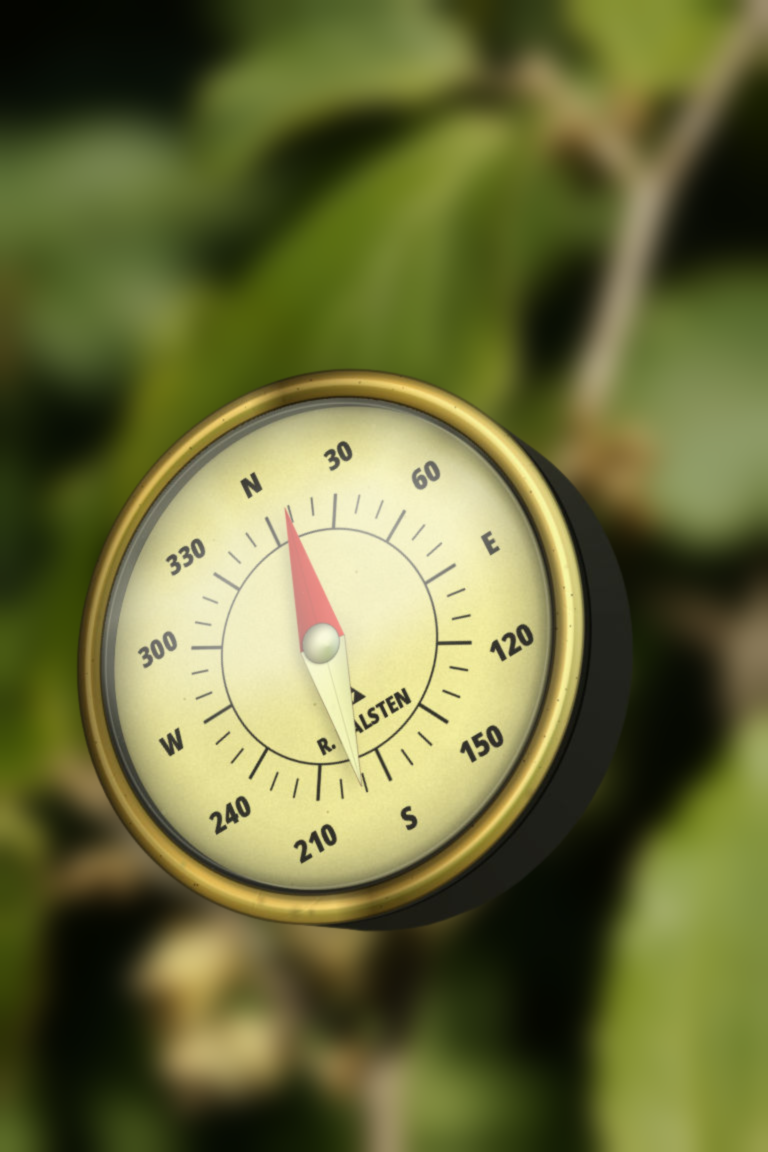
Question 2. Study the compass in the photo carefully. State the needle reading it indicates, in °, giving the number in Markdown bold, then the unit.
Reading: **10** °
